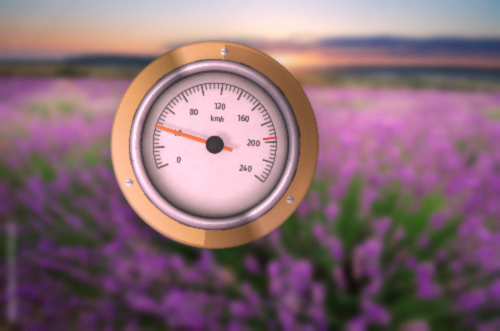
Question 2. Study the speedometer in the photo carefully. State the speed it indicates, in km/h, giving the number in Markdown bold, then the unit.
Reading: **40** km/h
